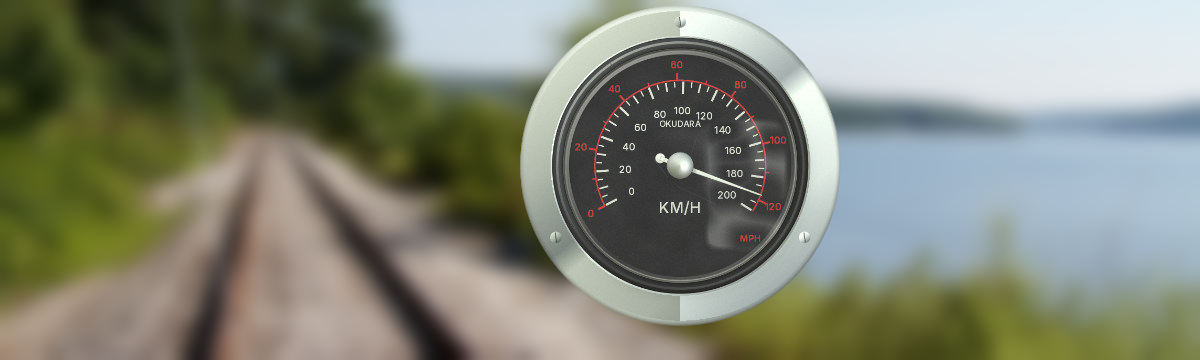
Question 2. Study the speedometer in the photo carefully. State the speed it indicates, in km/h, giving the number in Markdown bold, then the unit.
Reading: **190** km/h
